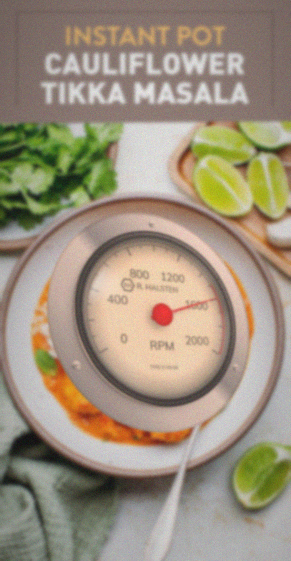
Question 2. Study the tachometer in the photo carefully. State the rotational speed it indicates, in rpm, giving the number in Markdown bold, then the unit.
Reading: **1600** rpm
